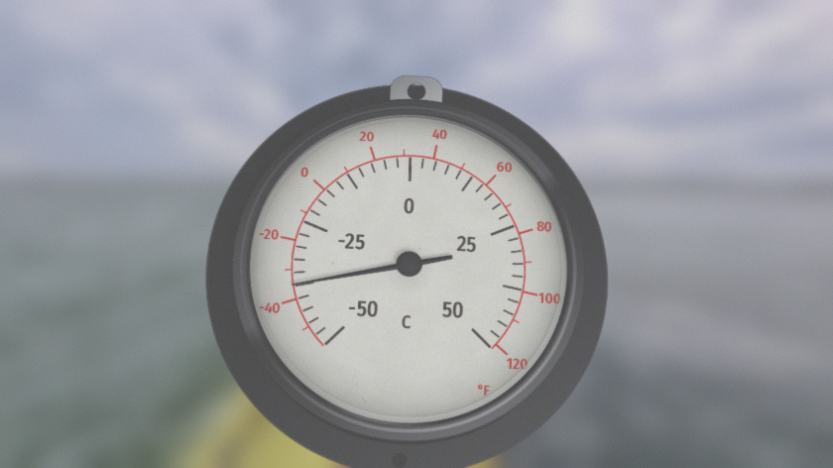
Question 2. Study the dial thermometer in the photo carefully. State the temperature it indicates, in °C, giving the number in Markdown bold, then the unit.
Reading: **-37.5** °C
